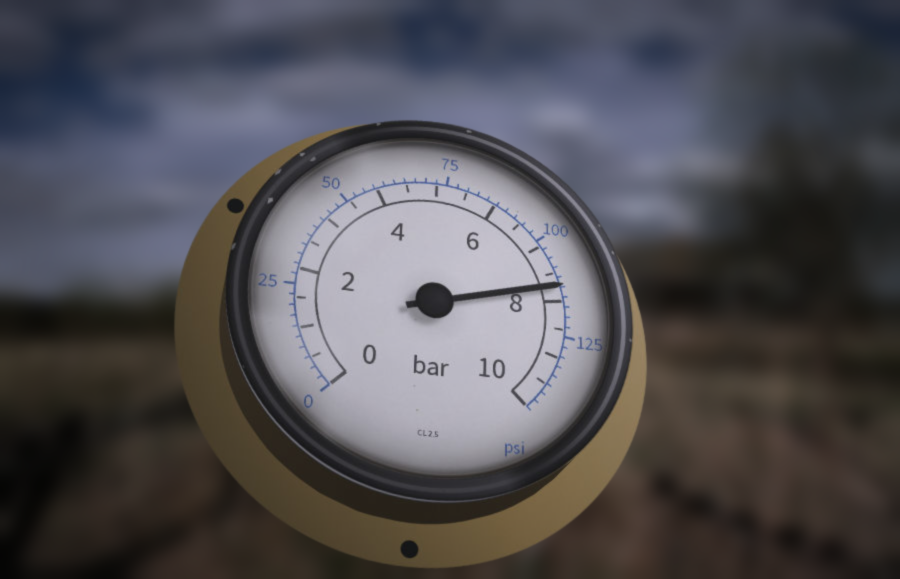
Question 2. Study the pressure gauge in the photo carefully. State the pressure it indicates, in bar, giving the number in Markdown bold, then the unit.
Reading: **7.75** bar
